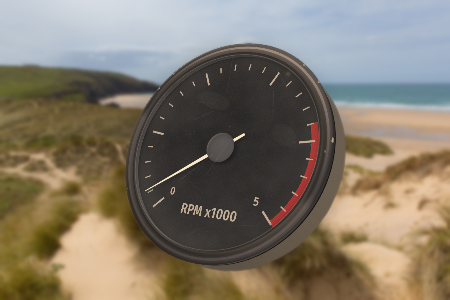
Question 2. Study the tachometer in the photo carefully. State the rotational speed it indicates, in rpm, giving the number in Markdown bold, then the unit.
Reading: **200** rpm
